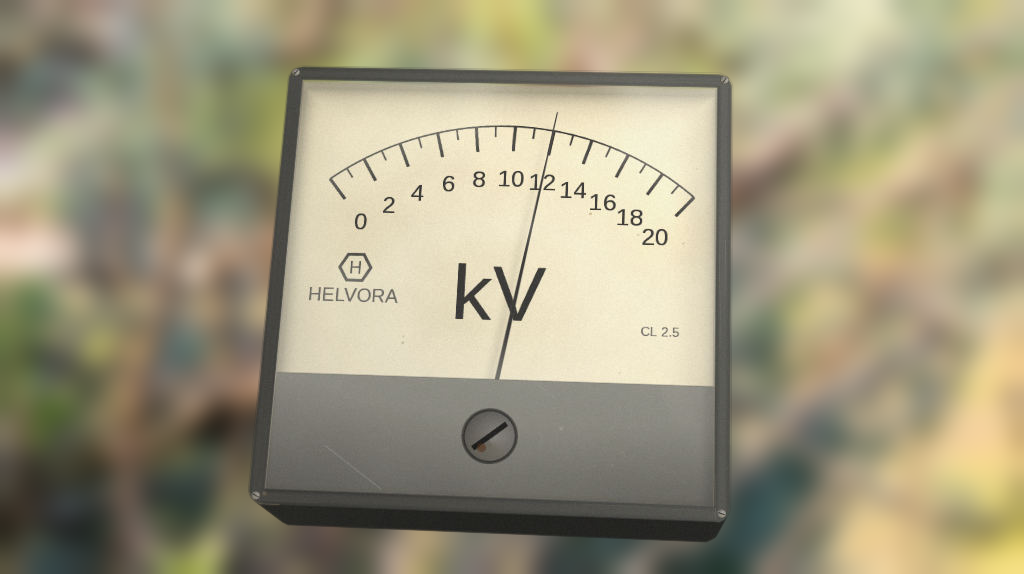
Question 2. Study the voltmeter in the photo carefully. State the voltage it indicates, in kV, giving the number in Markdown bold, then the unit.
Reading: **12** kV
